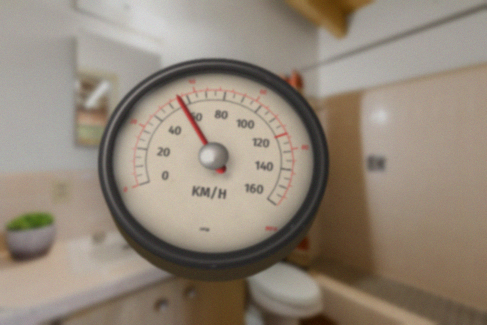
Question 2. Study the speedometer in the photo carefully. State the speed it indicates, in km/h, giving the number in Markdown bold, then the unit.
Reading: **55** km/h
